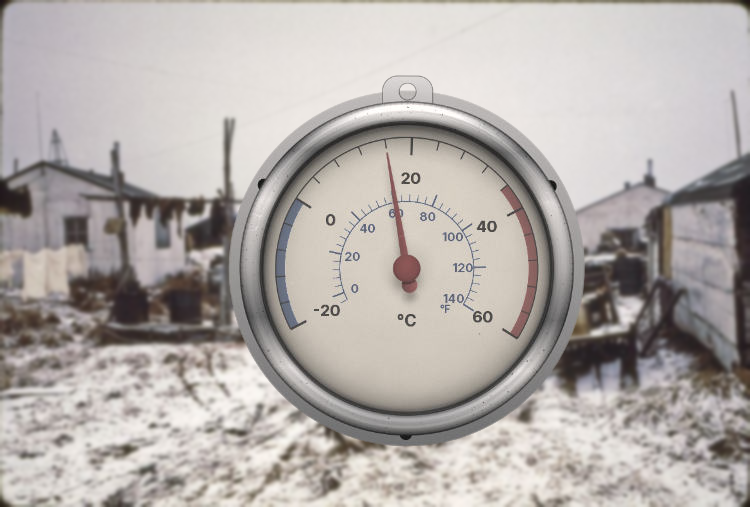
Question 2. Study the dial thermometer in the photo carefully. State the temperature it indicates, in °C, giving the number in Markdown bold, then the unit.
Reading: **16** °C
